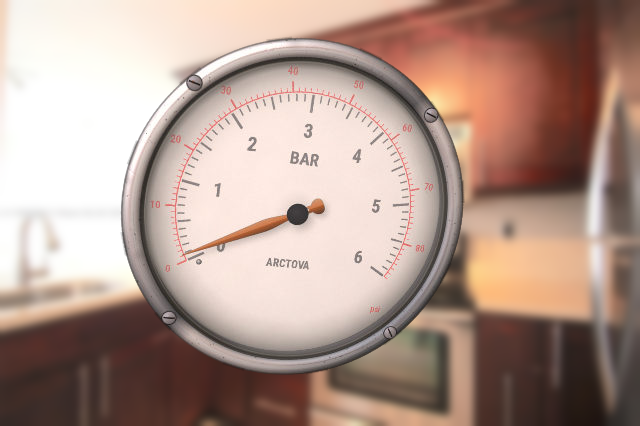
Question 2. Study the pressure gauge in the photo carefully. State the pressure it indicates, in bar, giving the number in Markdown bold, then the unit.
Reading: **0.1** bar
